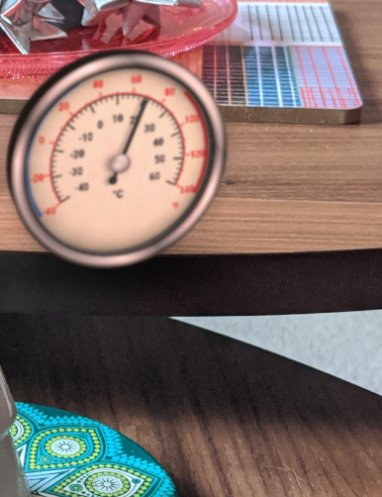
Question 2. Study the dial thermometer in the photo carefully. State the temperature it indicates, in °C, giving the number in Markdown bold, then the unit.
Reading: **20** °C
